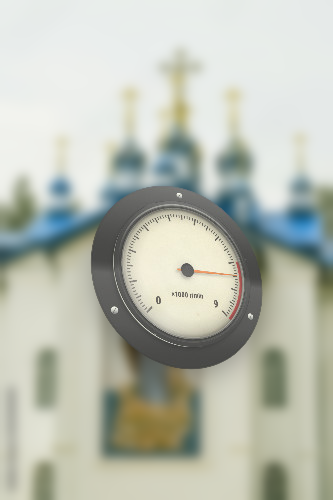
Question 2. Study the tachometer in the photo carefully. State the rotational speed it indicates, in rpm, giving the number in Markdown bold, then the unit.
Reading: **7500** rpm
